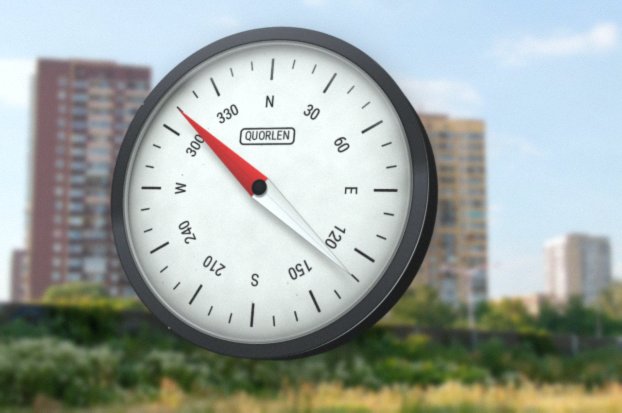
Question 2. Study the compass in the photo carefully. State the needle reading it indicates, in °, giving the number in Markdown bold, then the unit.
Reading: **310** °
